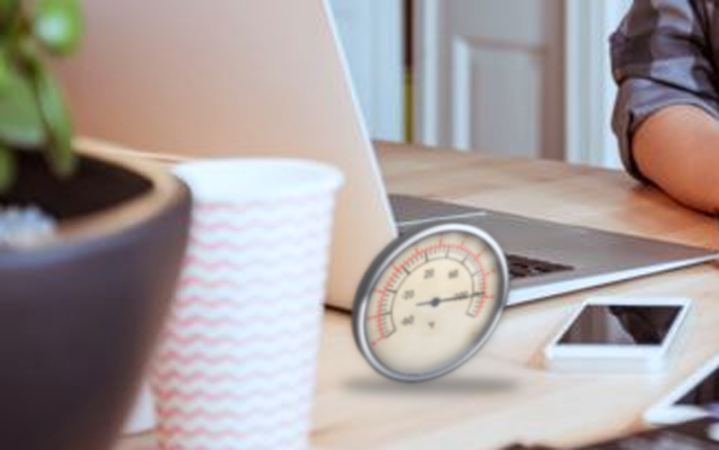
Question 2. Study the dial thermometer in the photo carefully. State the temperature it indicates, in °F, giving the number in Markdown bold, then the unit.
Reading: **100** °F
